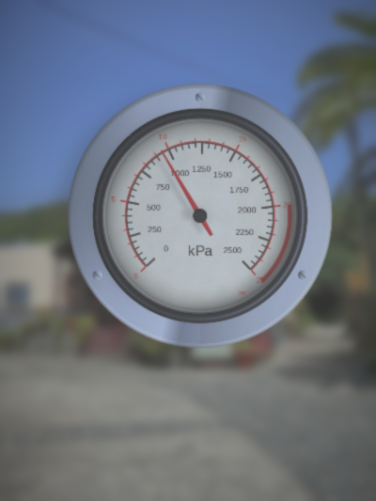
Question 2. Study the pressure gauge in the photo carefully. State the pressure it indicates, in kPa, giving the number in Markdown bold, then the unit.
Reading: **950** kPa
